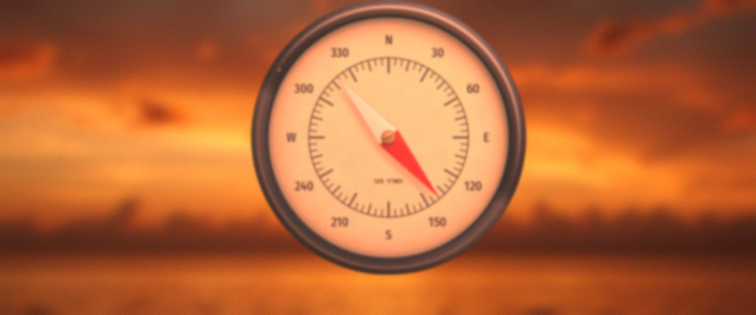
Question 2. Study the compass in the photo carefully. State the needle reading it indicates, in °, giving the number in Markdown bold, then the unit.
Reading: **140** °
